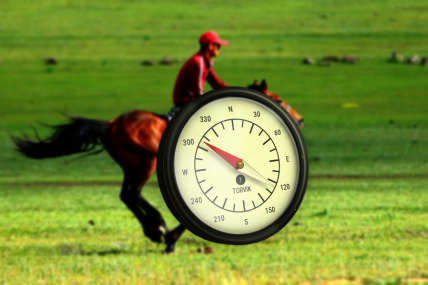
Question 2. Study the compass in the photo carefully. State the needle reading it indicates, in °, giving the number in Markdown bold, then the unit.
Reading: **307.5** °
